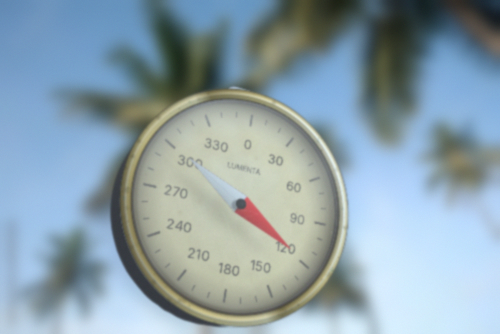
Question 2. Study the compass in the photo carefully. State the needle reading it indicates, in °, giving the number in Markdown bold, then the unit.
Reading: **120** °
